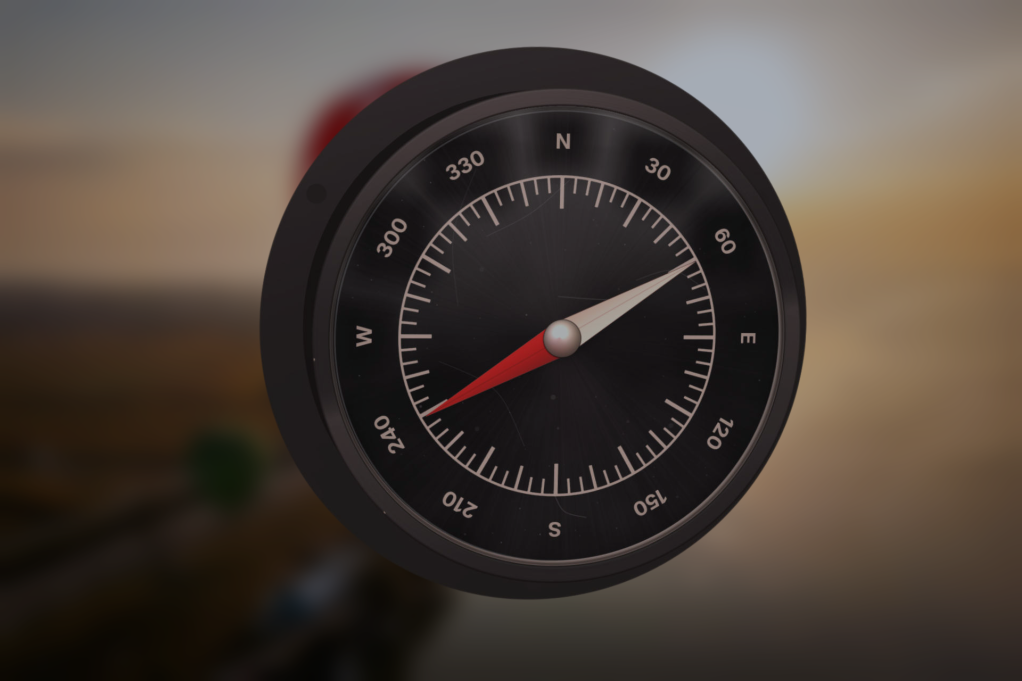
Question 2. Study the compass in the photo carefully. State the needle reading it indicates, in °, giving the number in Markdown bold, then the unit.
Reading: **240** °
